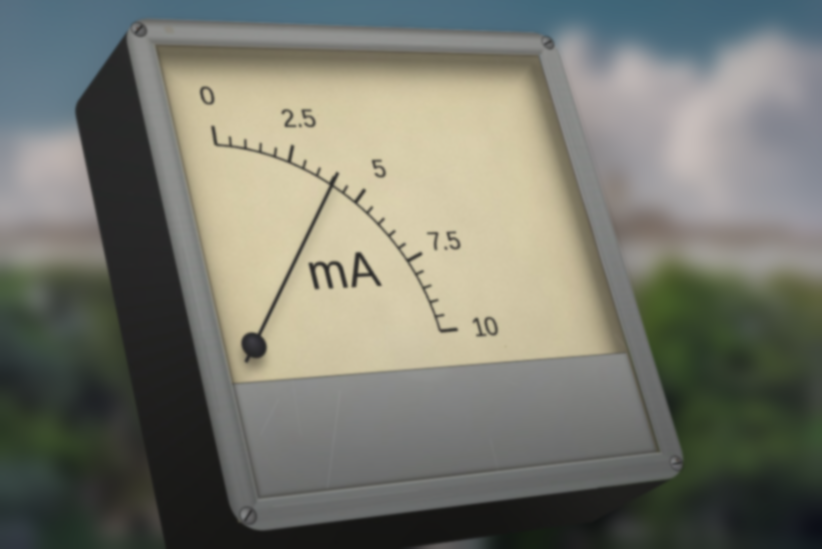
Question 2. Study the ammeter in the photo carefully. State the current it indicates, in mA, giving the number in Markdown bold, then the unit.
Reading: **4** mA
